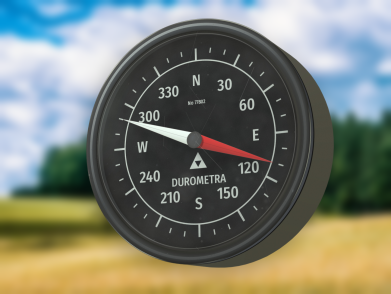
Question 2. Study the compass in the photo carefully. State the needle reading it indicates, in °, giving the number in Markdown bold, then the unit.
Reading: **110** °
